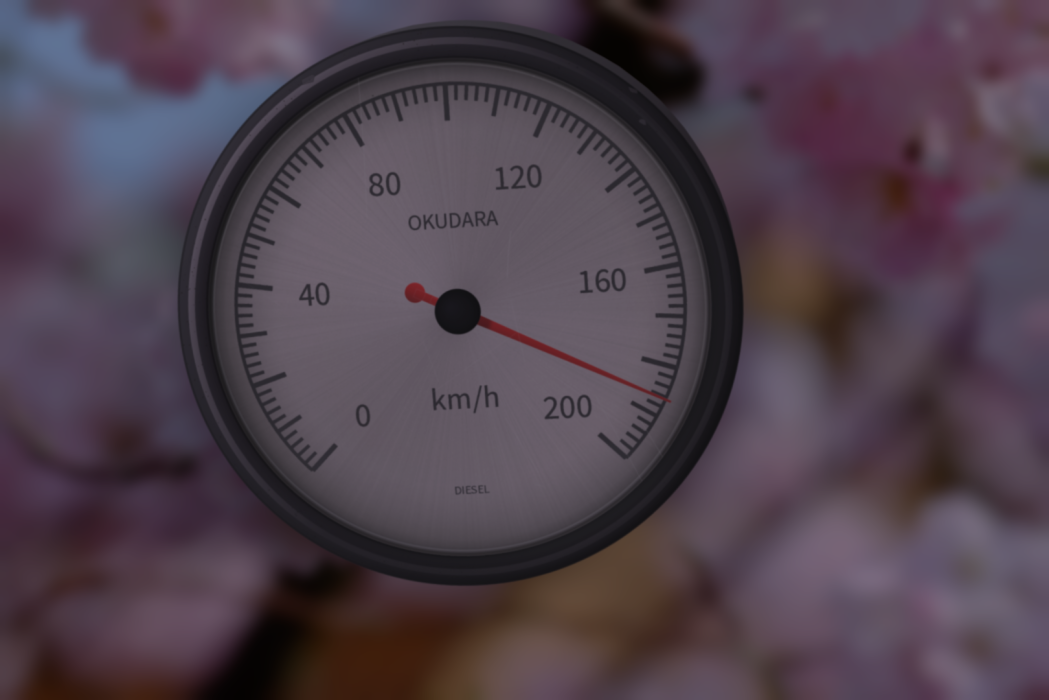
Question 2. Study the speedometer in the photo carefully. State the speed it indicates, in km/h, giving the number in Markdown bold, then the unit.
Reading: **186** km/h
